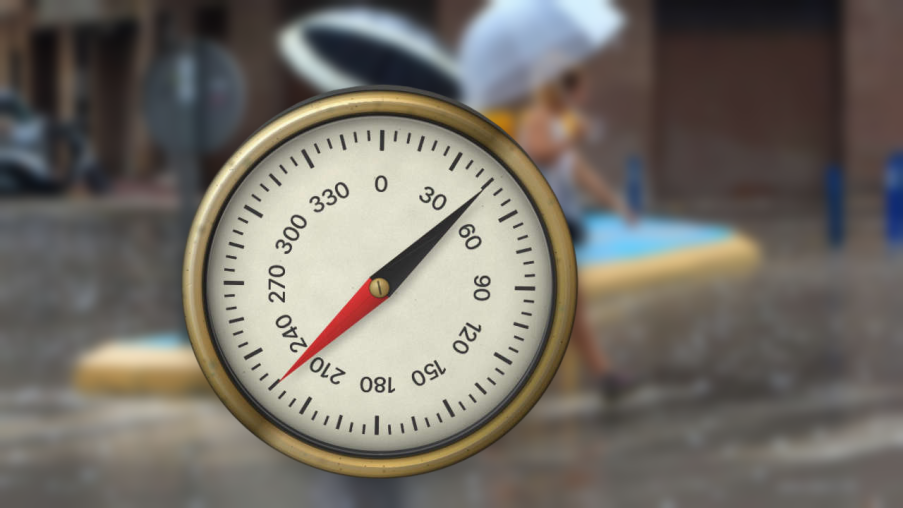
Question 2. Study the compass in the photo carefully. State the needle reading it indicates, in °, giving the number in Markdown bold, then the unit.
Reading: **225** °
